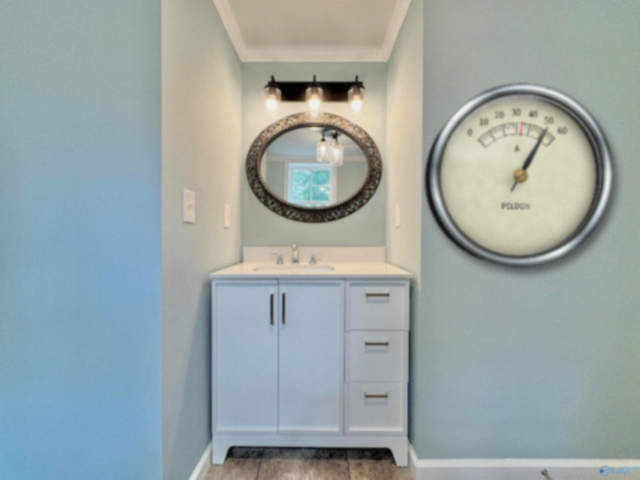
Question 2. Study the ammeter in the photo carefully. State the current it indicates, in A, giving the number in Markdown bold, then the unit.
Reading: **50** A
